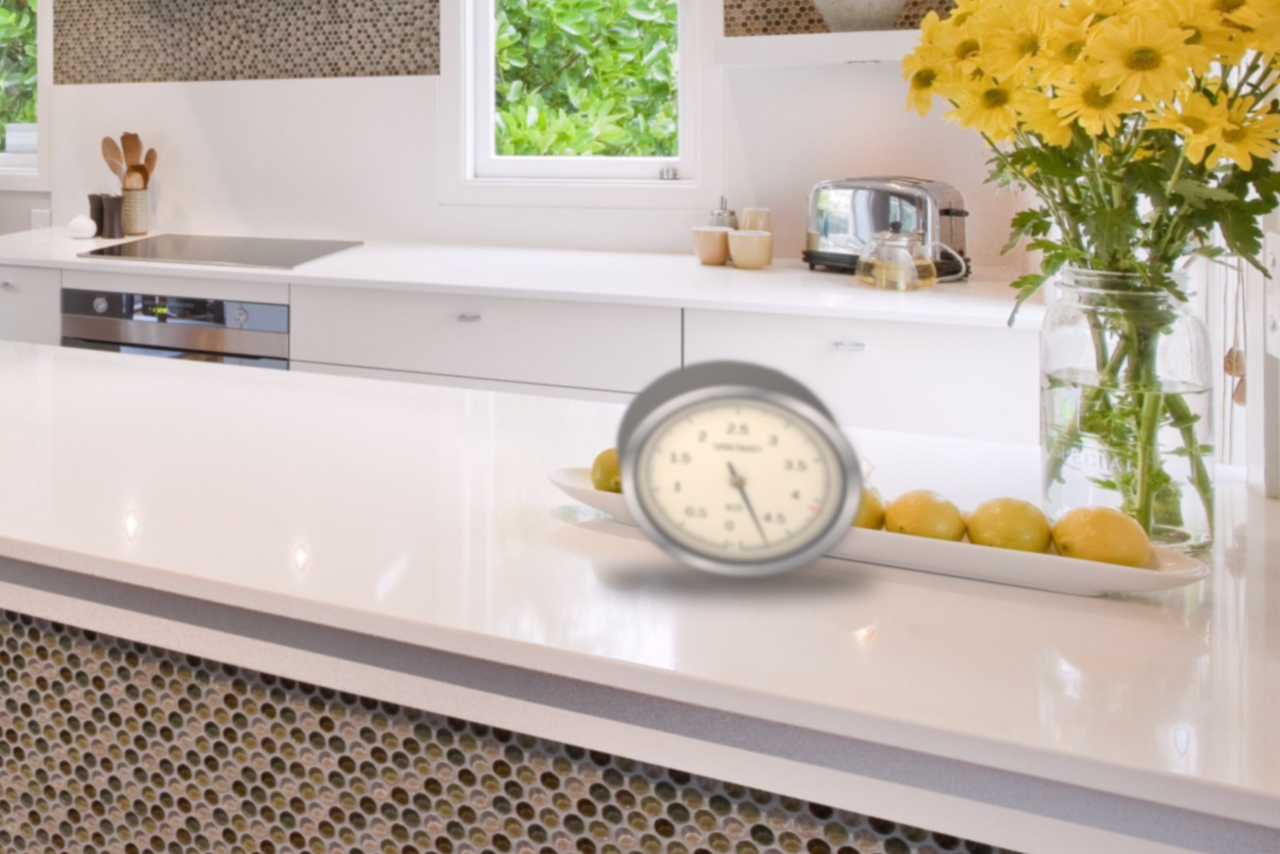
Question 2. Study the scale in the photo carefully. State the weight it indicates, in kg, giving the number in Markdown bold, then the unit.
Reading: **4.75** kg
